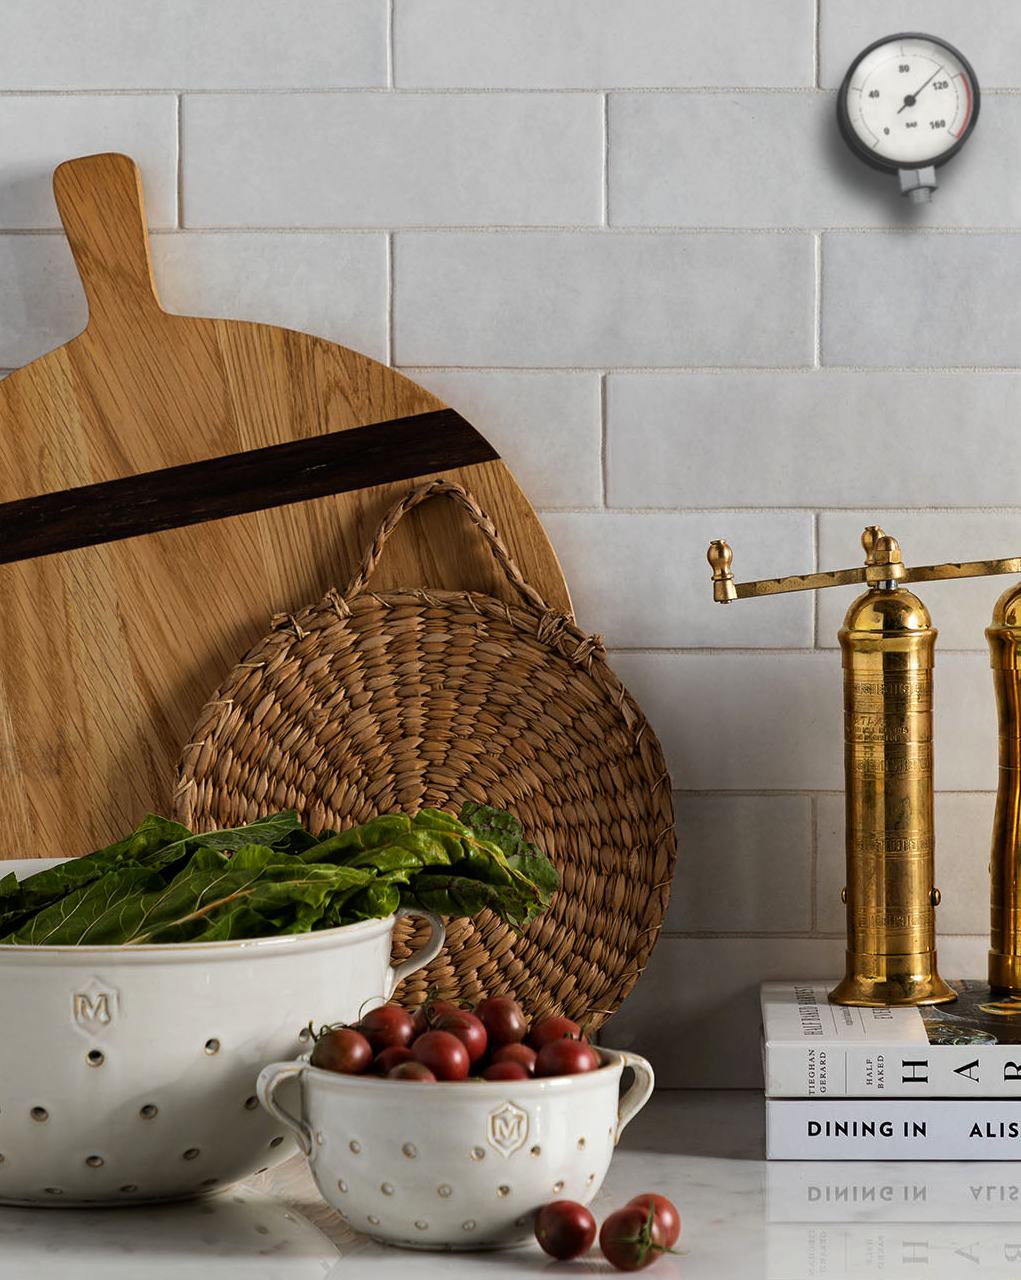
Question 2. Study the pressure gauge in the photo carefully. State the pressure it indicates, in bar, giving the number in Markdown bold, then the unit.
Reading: **110** bar
